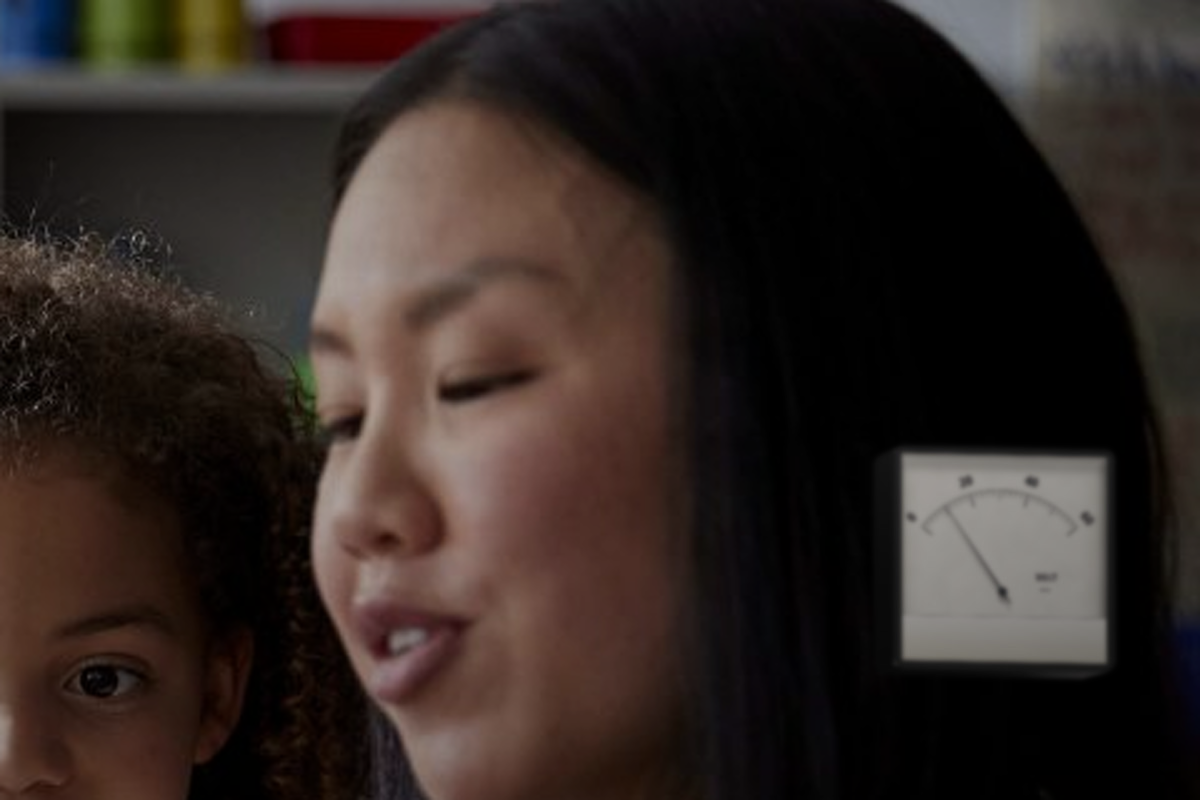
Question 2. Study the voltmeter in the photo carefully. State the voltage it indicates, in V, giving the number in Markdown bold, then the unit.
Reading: **10** V
